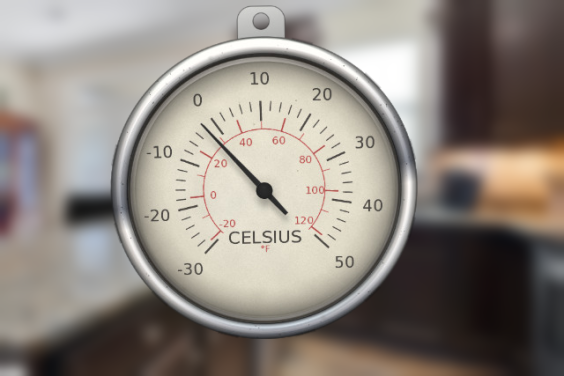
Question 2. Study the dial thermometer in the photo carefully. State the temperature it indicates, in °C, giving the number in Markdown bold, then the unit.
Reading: **-2** °C
